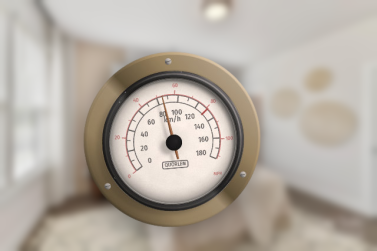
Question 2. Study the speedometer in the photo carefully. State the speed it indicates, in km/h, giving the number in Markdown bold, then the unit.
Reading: **85** km/h
